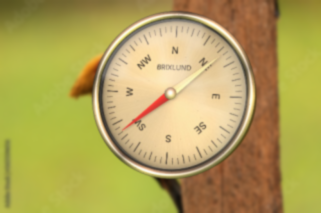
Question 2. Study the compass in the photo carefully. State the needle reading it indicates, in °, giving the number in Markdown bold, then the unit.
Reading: **230** °
